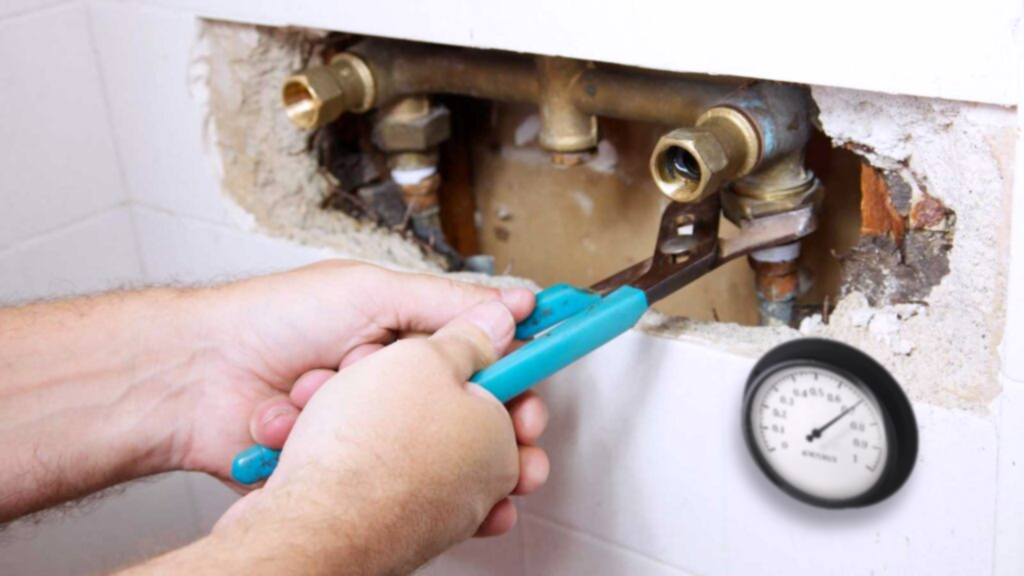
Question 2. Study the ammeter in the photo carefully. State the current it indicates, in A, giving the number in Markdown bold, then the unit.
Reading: **0.7** A
